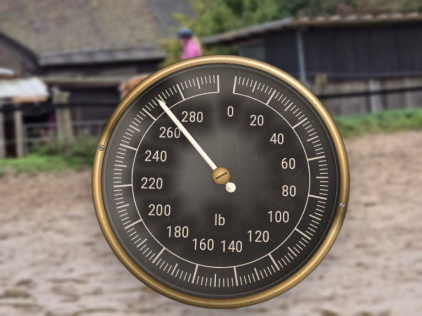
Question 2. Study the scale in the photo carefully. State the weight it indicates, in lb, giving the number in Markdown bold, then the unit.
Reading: **268** lb
